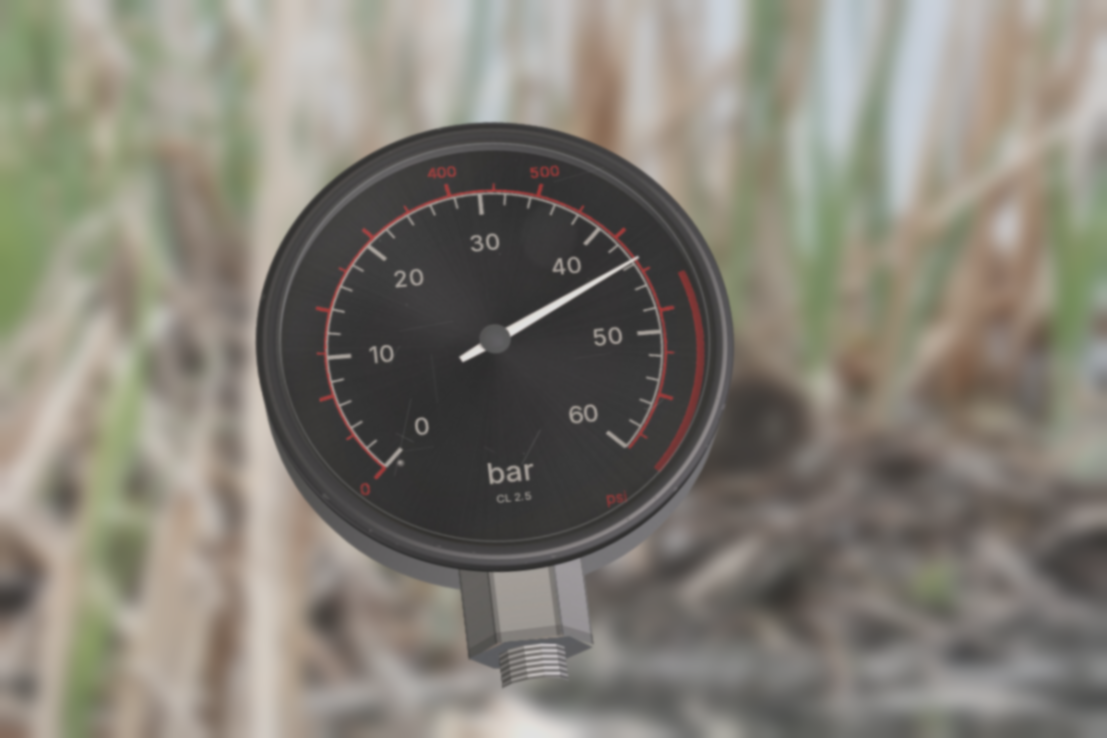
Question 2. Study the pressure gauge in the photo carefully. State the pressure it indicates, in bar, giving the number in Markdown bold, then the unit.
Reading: **44** bar
